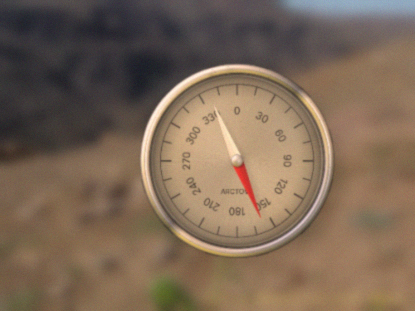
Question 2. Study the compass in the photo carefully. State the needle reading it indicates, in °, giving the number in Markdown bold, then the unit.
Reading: **157.5** °
